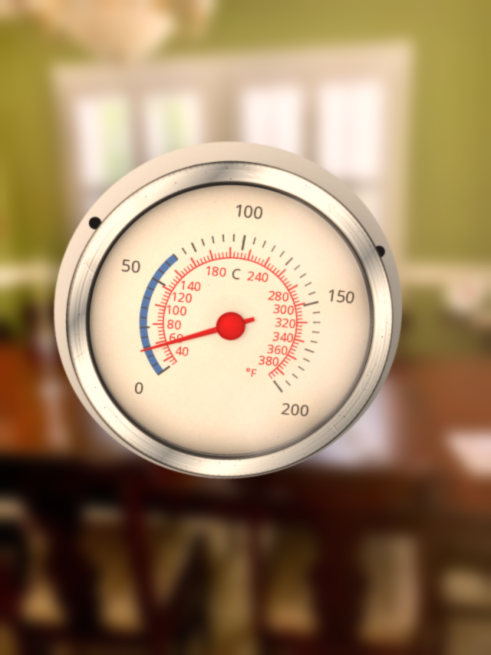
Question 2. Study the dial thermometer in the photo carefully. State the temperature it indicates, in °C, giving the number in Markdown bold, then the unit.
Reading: **15** °C
